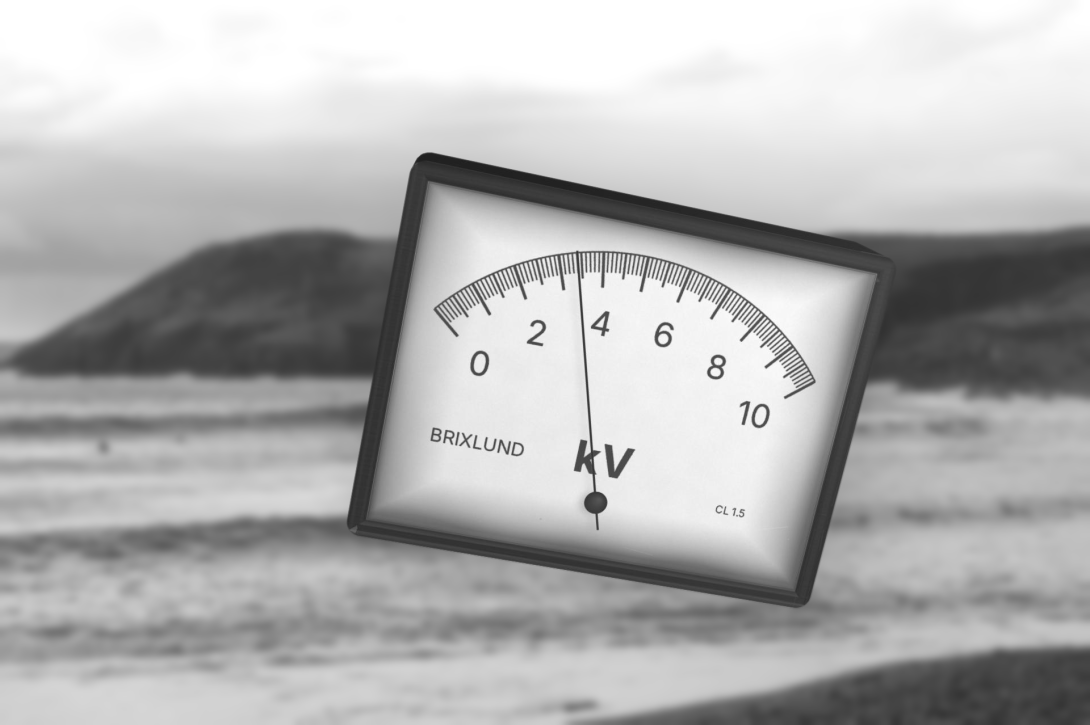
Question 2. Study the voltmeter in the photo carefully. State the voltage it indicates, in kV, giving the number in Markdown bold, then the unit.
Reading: **3.4** kV
